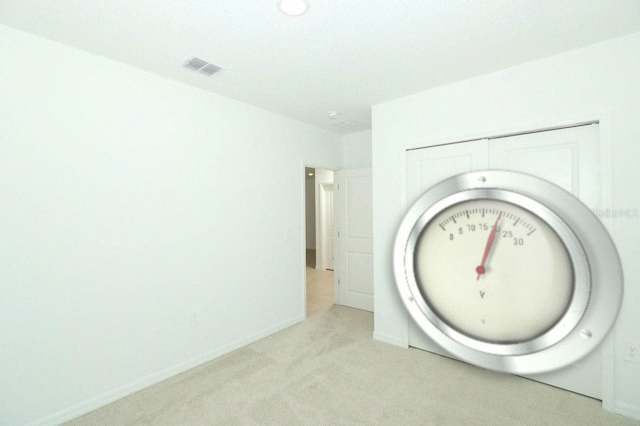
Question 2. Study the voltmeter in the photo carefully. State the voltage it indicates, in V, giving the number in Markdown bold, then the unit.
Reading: **20** V
